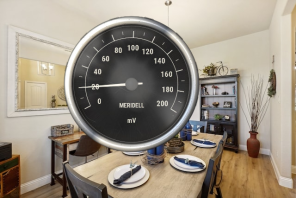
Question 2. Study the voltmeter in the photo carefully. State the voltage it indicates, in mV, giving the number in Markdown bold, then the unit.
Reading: **20** mV
